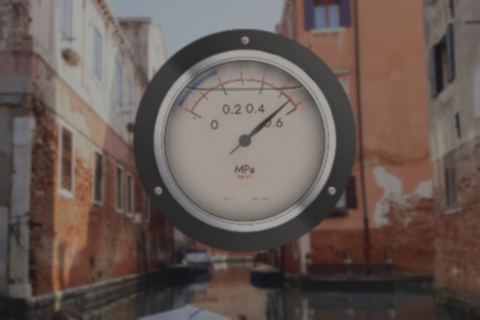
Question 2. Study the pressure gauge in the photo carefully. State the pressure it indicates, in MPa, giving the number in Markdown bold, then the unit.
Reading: **0.55** MPa
